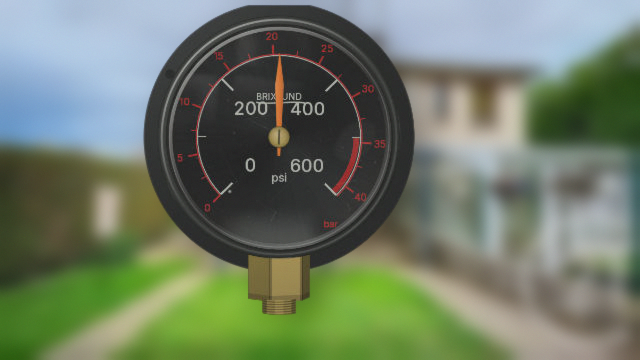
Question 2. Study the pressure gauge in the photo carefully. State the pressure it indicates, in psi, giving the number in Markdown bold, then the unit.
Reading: **300** psi
